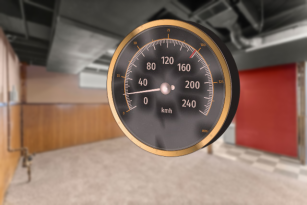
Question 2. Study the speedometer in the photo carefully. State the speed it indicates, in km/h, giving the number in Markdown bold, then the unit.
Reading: **20** km/h
